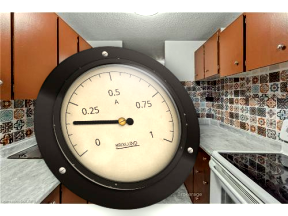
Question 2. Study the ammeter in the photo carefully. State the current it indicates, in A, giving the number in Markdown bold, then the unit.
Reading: **0.15** A
